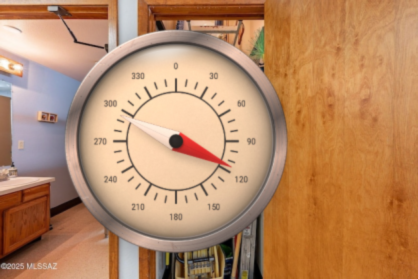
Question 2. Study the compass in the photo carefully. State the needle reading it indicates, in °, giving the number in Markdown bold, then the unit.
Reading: **115** °
